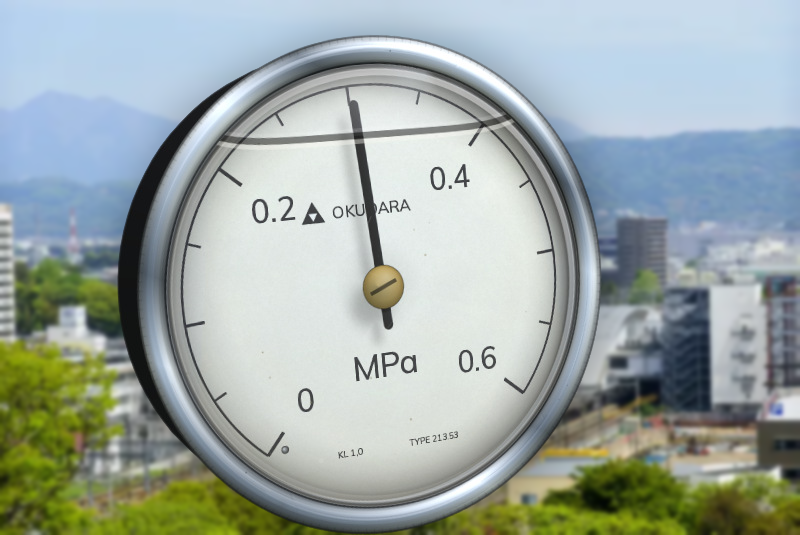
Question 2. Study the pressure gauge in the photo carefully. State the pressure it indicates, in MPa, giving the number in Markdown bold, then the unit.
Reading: **0.3** MPa
